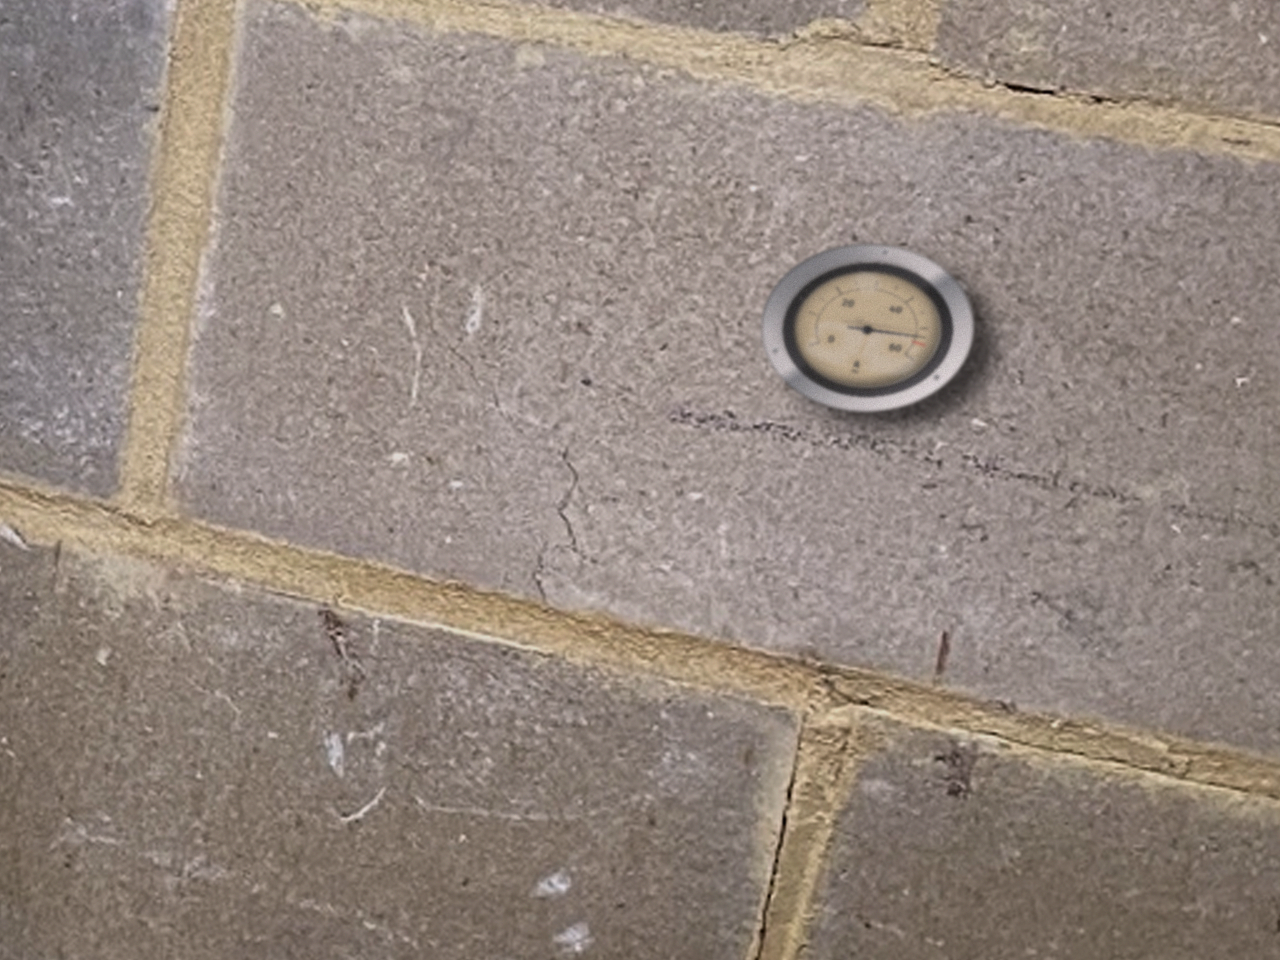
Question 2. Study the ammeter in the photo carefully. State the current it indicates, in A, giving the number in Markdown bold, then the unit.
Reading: **52.5** A
